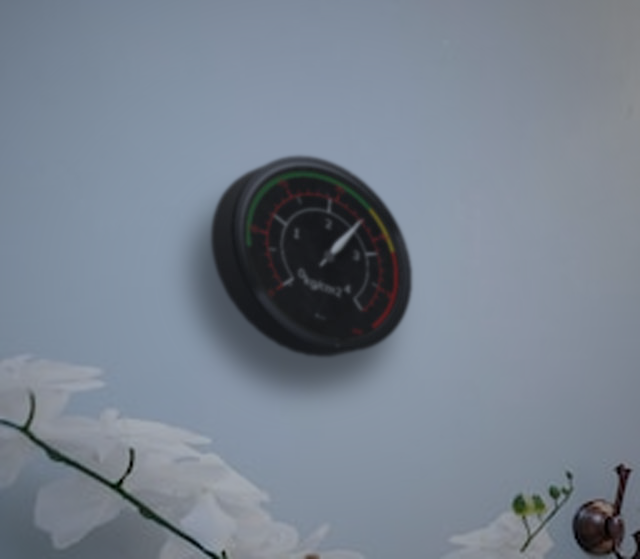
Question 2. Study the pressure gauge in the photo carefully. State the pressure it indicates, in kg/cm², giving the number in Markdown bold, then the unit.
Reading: **2.5** kg/cm²
